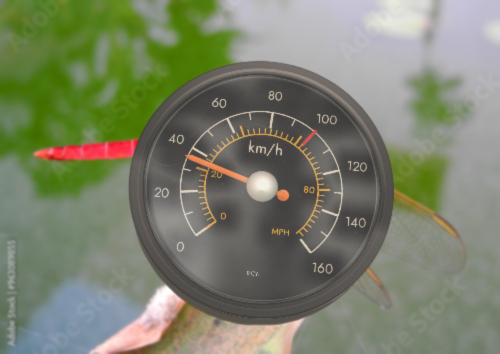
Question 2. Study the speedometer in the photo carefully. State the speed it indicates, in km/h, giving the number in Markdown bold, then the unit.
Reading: **35** km/h
